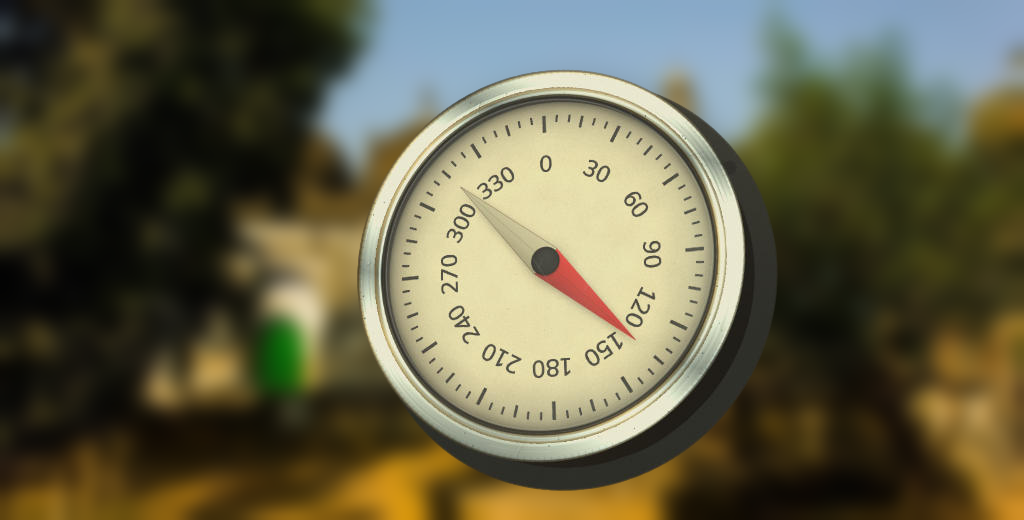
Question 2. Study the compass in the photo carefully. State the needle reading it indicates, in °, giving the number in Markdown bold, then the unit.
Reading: **135** °
